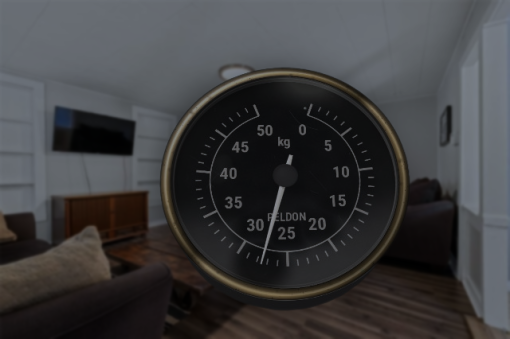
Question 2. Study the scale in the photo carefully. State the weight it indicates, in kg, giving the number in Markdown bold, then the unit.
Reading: **27.5** kg
